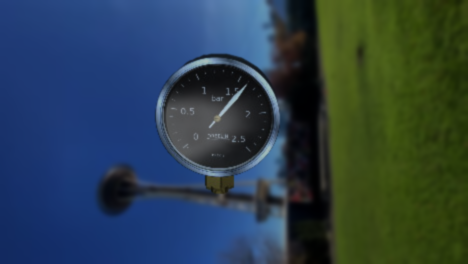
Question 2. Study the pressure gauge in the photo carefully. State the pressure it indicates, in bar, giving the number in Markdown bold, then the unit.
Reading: **1.6** bar
